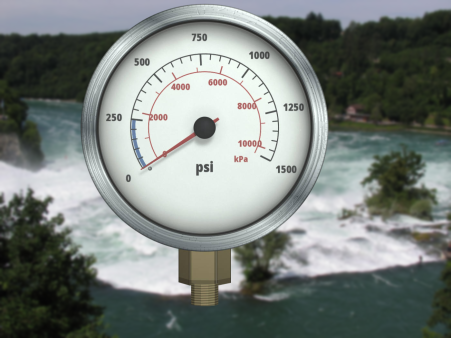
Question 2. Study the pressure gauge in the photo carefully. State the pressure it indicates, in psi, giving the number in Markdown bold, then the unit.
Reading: **0** psi
